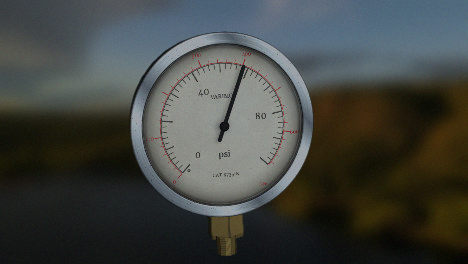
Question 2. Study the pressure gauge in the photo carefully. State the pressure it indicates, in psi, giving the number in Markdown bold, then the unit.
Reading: **58** psi
